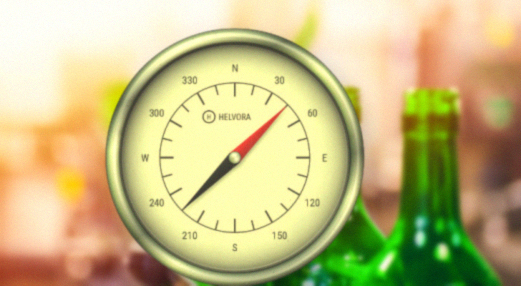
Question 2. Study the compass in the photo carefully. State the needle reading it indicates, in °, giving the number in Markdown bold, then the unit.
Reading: **45** °
